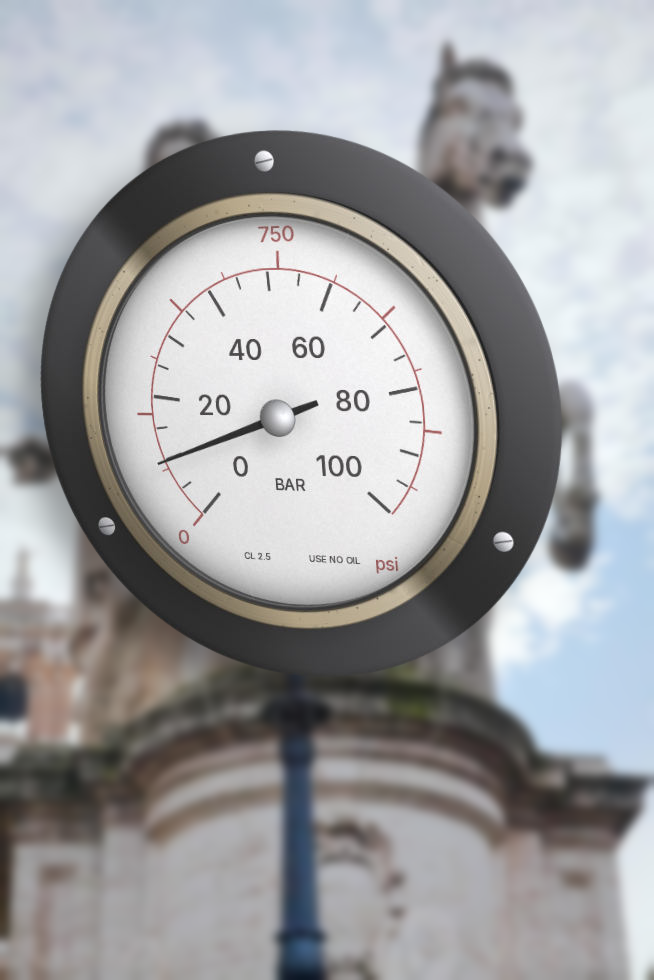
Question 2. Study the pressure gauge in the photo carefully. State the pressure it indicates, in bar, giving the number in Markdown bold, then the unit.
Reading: **10** bar
